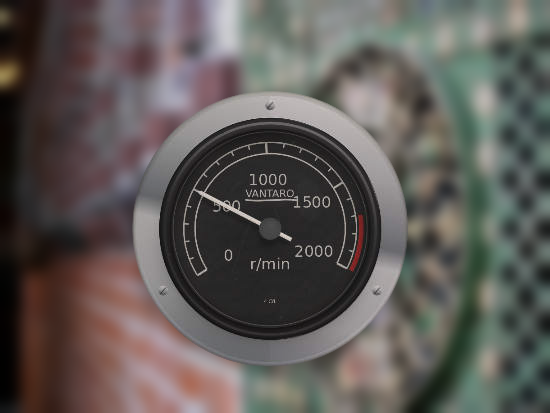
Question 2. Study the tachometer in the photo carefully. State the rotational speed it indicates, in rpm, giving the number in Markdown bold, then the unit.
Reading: **500** rpm
